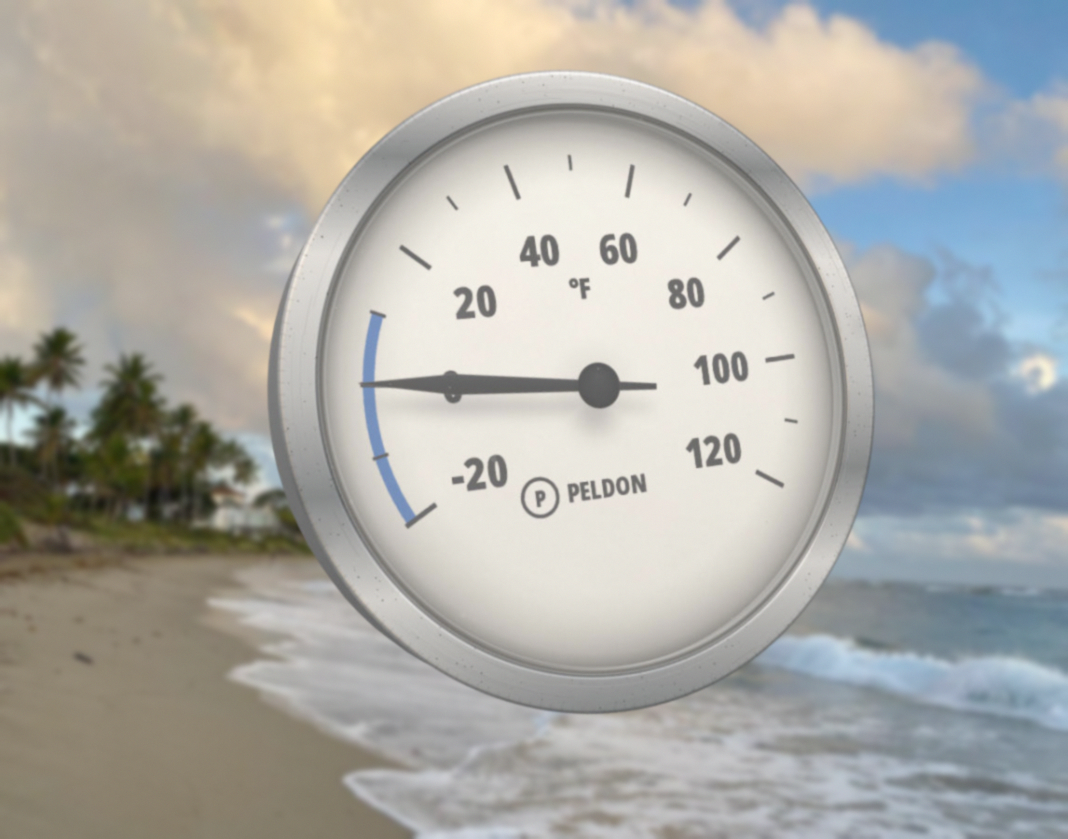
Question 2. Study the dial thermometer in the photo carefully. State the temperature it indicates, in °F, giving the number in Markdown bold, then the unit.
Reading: **0** °F
